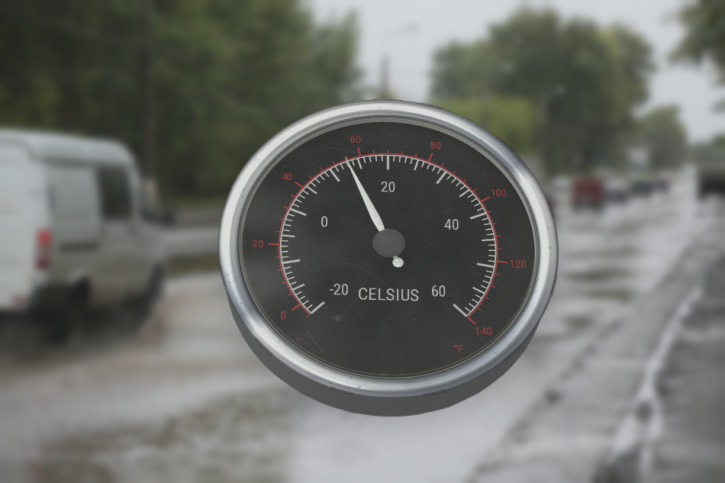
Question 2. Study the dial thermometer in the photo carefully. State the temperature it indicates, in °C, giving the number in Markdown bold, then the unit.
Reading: **13** °C
